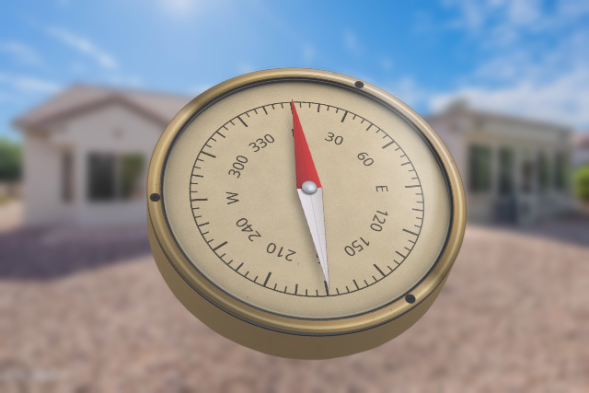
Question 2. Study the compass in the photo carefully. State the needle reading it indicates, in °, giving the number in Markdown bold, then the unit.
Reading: **0** °
